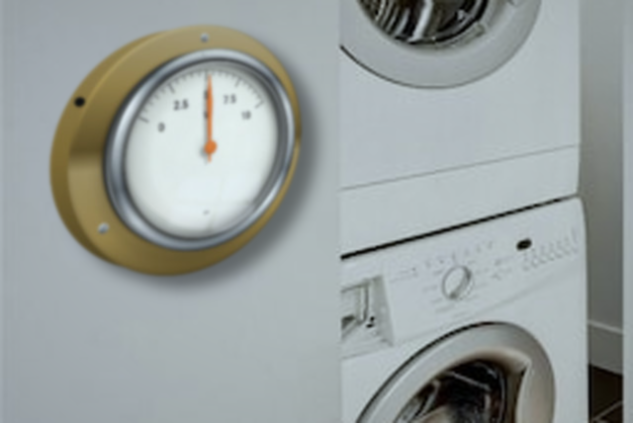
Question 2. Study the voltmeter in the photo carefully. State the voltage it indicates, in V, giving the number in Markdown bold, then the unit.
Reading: **5** V
